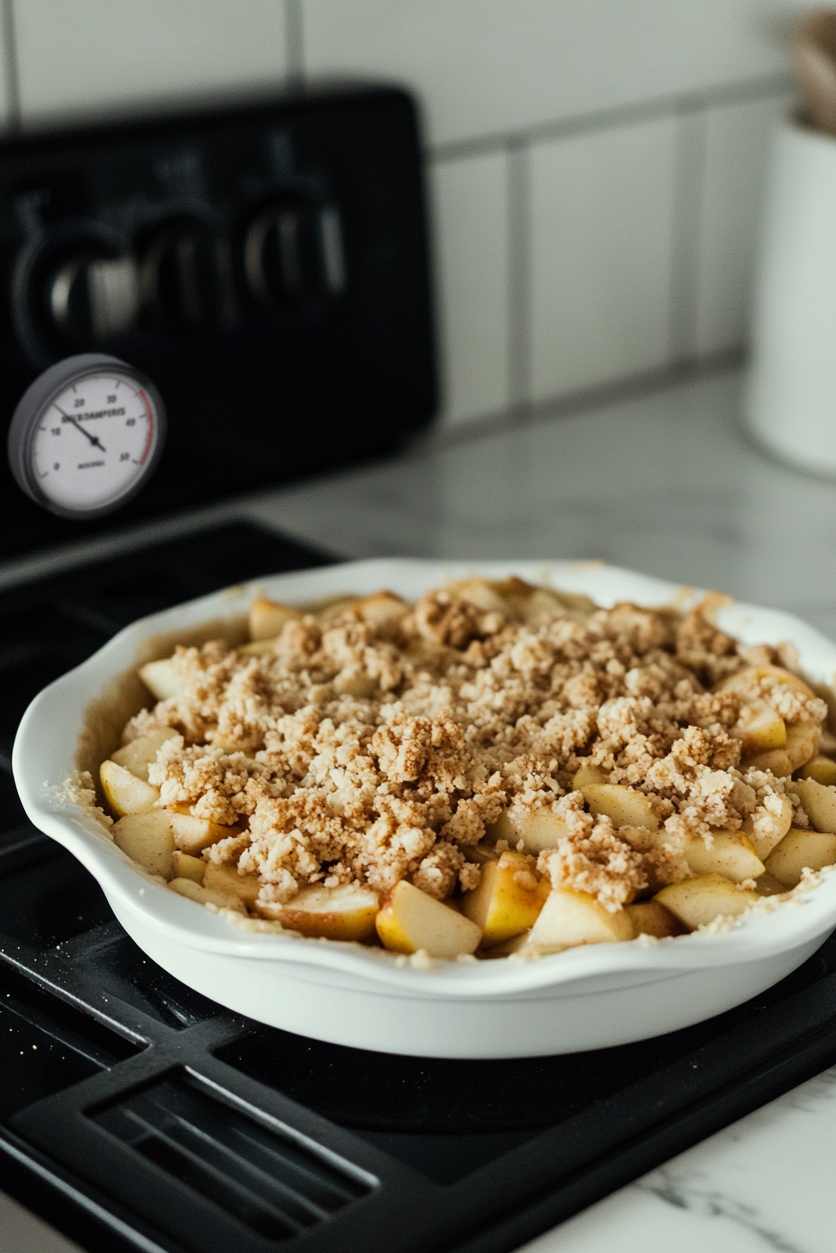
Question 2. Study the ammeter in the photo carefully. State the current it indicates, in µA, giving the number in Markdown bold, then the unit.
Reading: **15** µA
